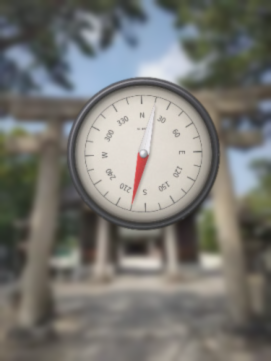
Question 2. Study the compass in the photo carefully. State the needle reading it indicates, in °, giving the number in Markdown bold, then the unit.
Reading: **195** °
